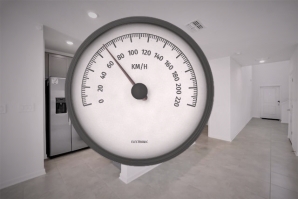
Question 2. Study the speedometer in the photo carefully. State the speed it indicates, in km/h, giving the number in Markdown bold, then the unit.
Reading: **70** km/h
